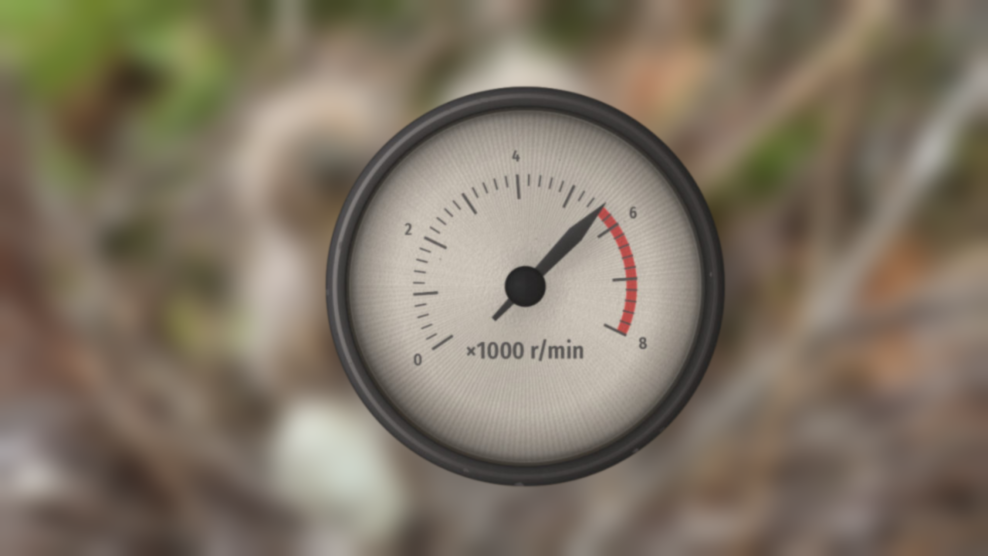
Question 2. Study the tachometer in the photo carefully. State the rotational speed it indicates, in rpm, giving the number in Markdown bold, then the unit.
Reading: **5600** rpm
